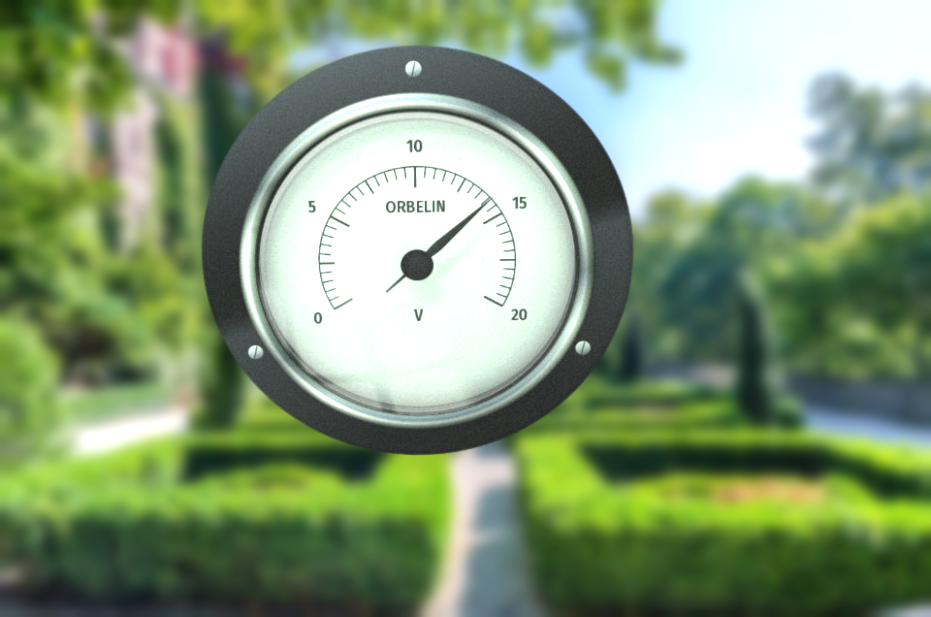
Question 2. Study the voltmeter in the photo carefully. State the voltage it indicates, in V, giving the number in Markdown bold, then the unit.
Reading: **14** V
